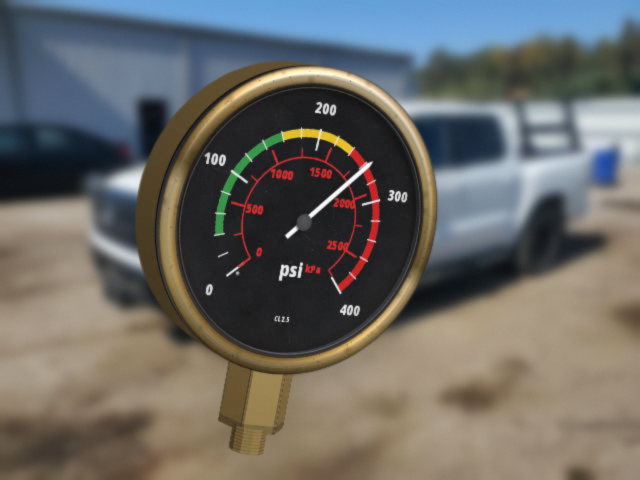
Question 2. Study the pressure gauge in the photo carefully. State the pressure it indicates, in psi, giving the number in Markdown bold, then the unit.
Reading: **260** psi
